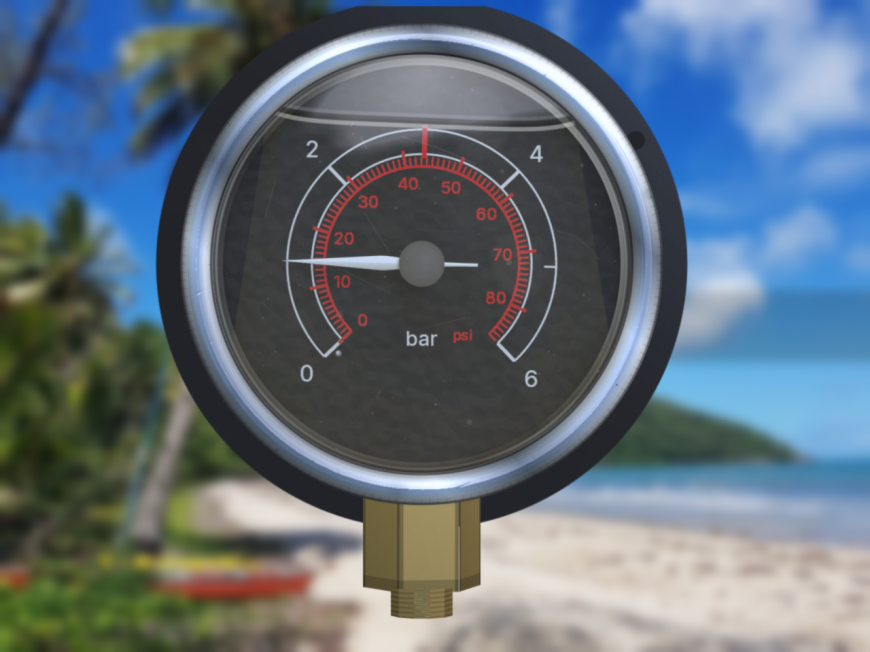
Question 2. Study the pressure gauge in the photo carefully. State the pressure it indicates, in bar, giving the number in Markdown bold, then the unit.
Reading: **1** bar
